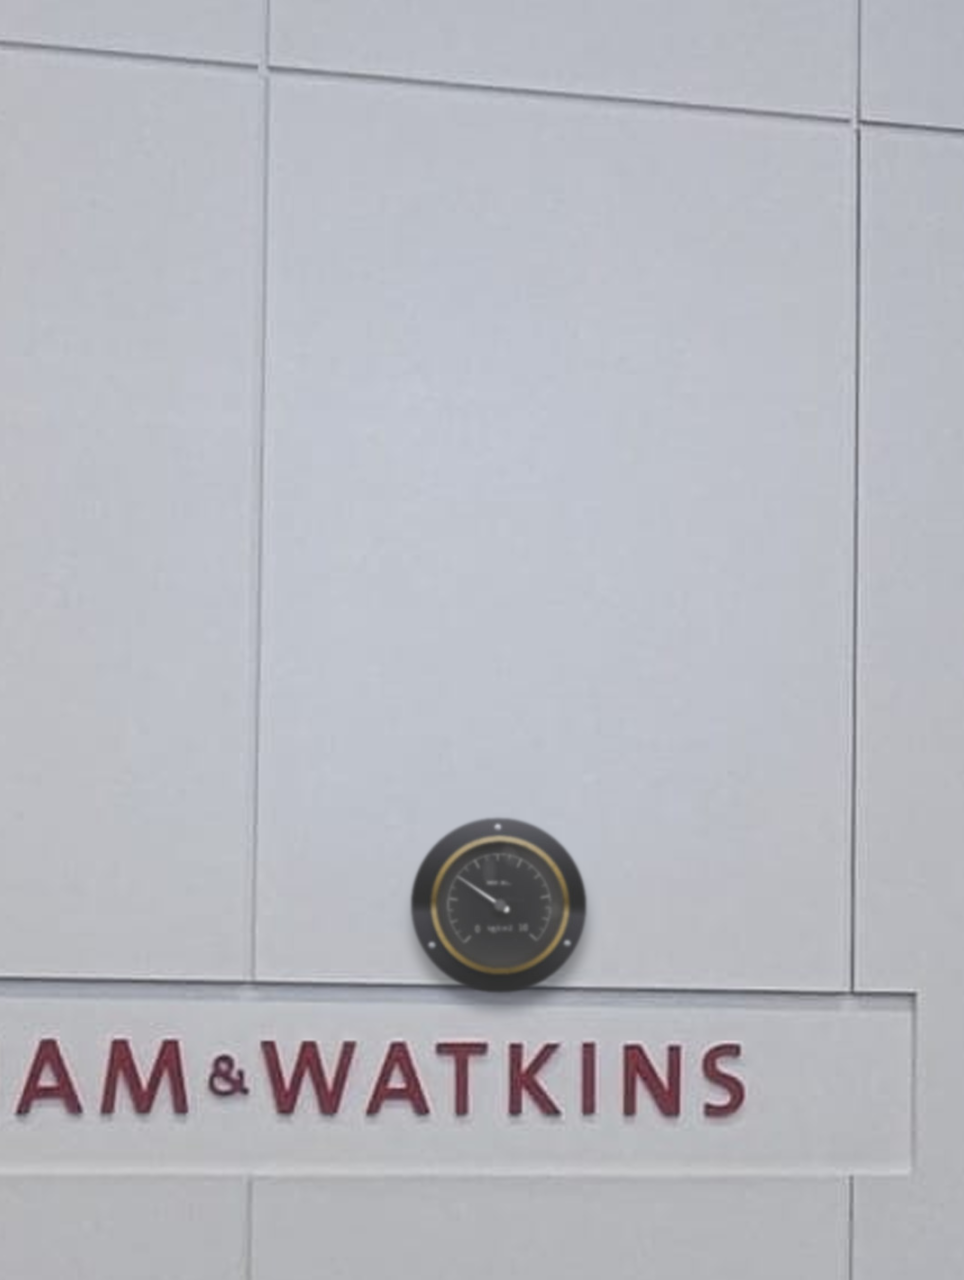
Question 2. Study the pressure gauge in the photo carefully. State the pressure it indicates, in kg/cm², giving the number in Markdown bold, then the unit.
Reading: **3** kg/cm²
